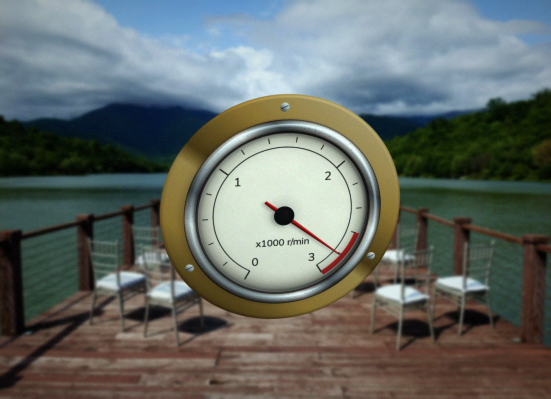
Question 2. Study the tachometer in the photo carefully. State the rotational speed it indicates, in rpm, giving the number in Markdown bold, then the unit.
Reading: **2800** rpm
